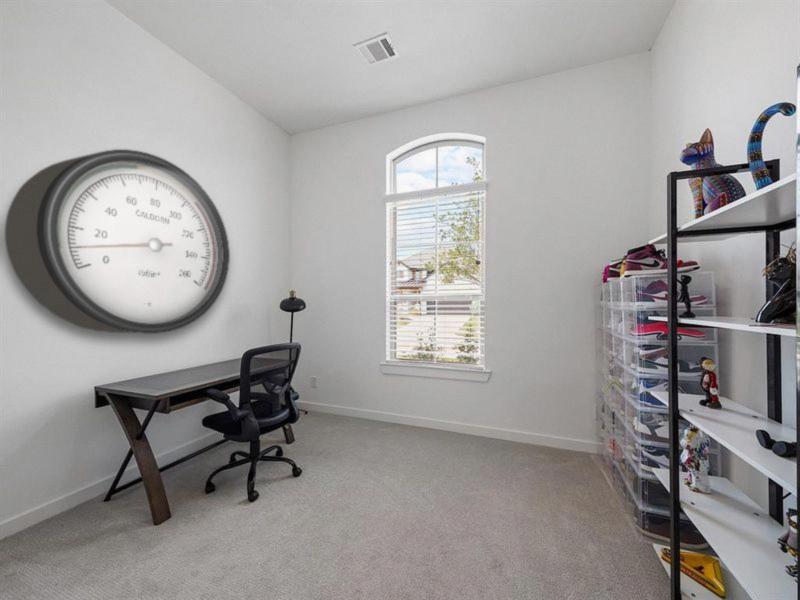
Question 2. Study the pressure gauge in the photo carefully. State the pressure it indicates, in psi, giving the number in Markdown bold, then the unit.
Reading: **10** psi
